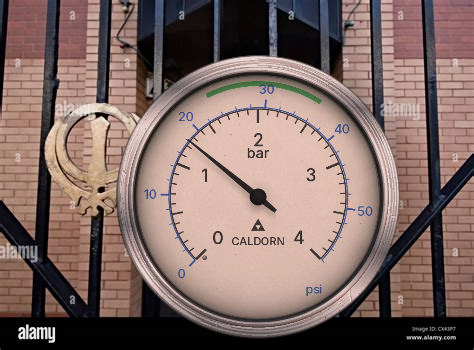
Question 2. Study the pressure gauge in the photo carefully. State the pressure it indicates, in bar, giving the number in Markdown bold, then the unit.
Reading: **1.25** bar
